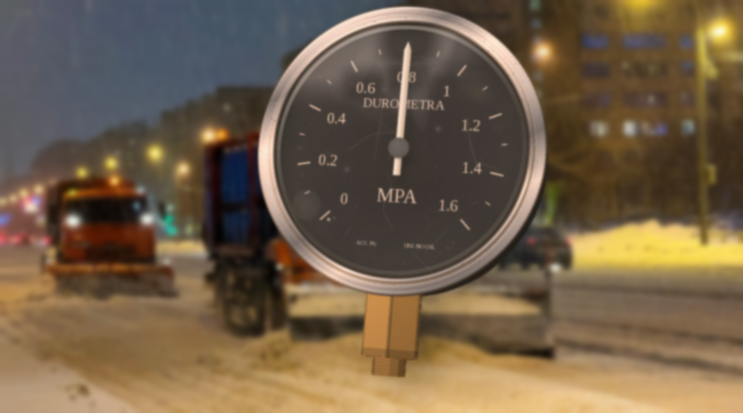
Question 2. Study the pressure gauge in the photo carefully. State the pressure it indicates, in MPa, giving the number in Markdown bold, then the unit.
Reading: **0.8** MPa
